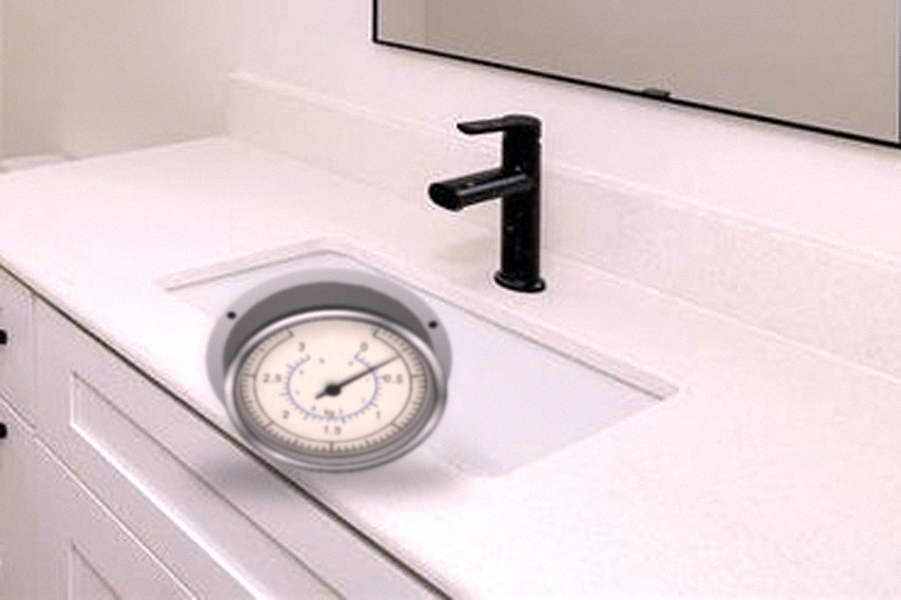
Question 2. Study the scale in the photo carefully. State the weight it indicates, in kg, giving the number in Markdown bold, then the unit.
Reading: **0.25** kg
